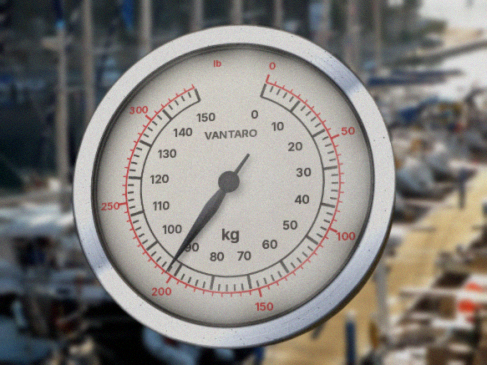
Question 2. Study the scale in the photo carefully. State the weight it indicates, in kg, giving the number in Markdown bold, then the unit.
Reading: **92** kg
